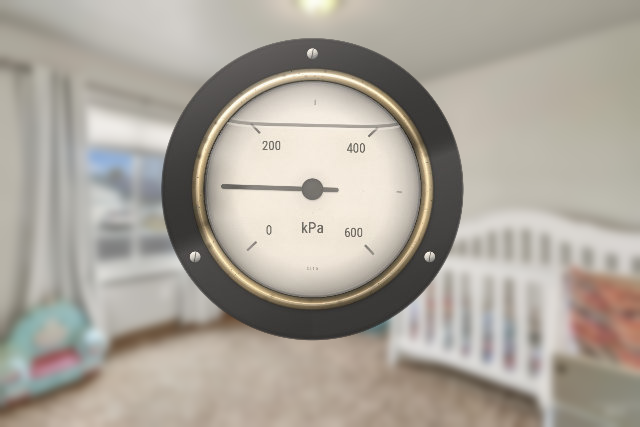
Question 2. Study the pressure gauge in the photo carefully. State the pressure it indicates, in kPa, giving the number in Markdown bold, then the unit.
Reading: **100** kPa
